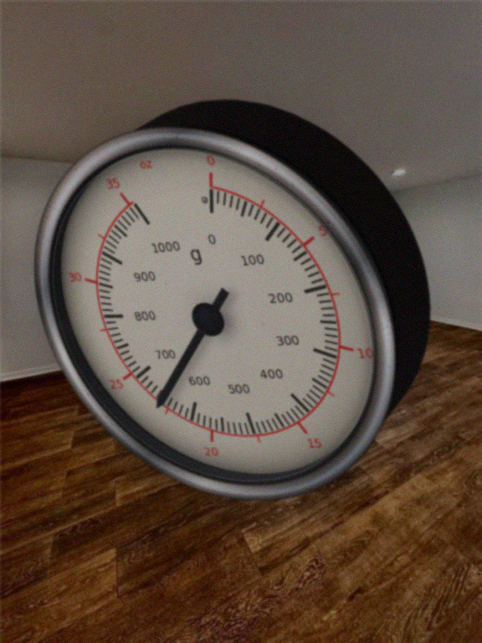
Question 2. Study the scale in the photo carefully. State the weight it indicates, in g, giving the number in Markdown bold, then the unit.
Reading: **650** g
